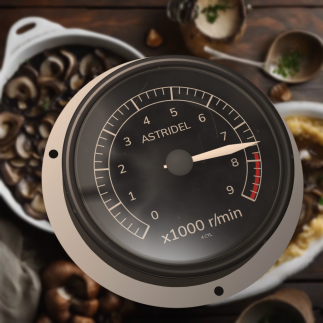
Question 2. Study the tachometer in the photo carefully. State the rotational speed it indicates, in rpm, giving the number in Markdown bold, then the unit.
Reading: **7600** rpm
